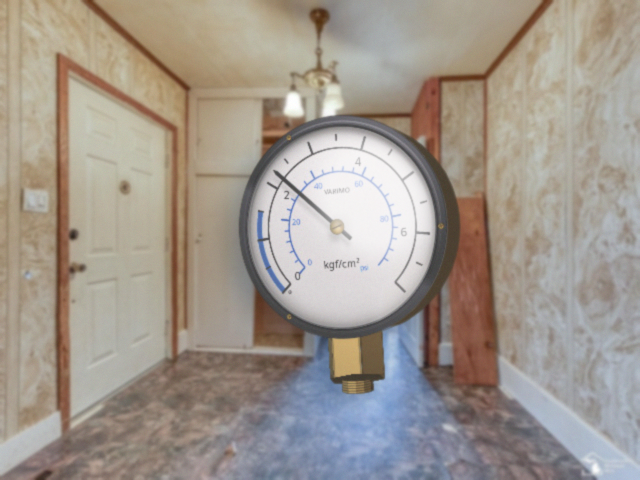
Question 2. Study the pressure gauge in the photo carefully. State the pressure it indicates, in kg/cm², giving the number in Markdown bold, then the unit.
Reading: **2.25** kg/cm²
